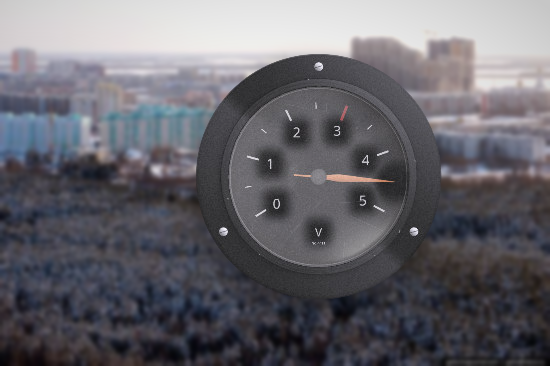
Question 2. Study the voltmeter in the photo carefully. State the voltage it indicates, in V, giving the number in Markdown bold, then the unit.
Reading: **4.5** V
